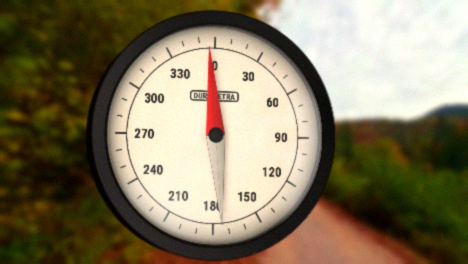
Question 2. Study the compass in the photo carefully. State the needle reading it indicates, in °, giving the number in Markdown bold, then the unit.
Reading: **355** °
